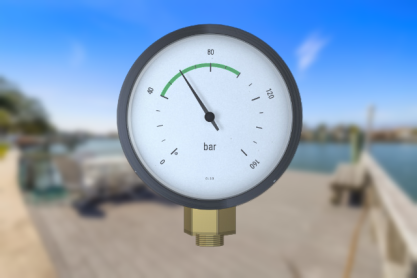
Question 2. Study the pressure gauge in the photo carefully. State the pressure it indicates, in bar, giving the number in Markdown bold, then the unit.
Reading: **60** bar
